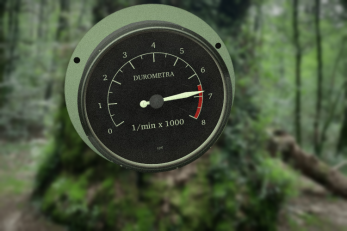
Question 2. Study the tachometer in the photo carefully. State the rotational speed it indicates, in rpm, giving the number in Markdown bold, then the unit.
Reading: **6750** rpm
